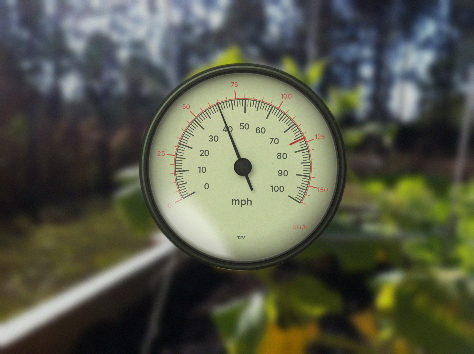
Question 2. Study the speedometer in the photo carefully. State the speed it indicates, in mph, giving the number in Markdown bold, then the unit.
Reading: **40** mph
